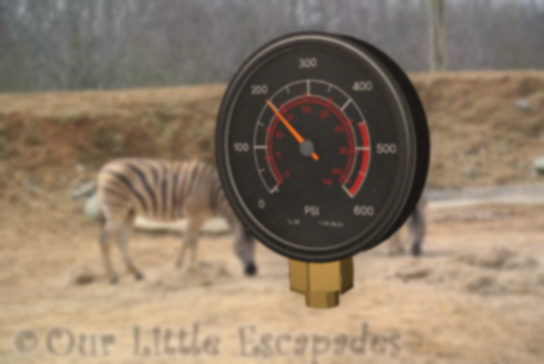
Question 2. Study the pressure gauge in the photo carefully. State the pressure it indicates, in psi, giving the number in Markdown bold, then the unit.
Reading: **200** psi
